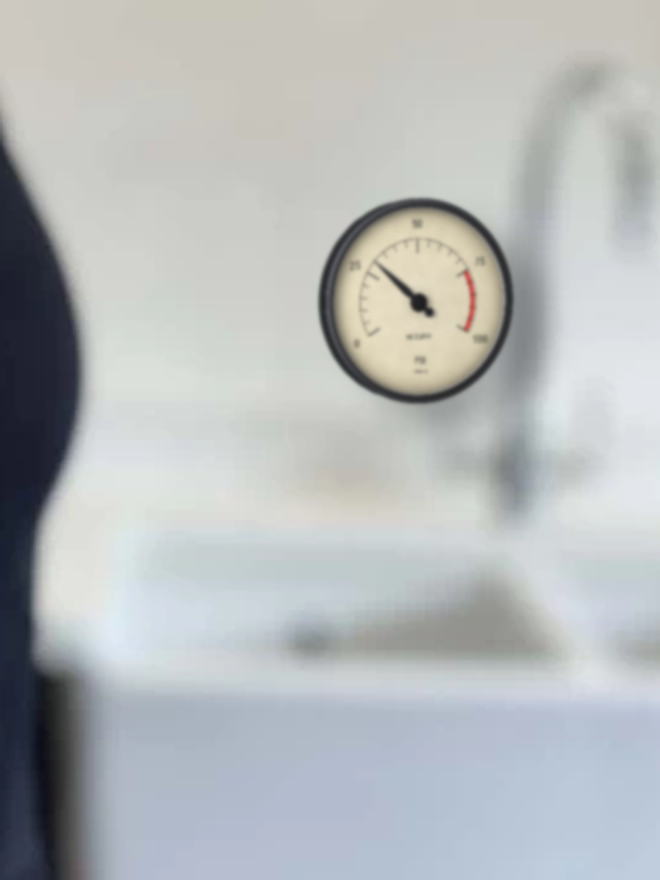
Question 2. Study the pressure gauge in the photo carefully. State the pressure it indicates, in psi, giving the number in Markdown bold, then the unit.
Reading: **30** psi
